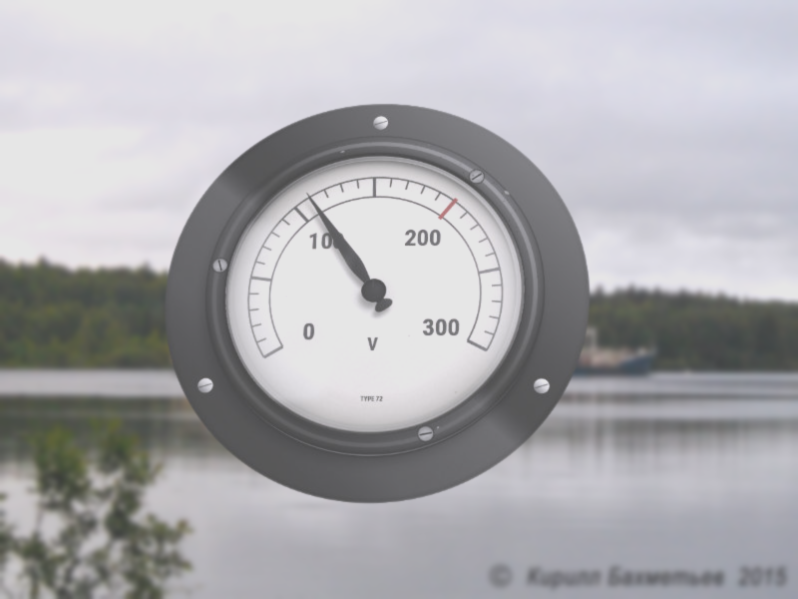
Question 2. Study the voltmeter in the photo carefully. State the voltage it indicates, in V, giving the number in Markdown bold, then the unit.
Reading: **110** V
